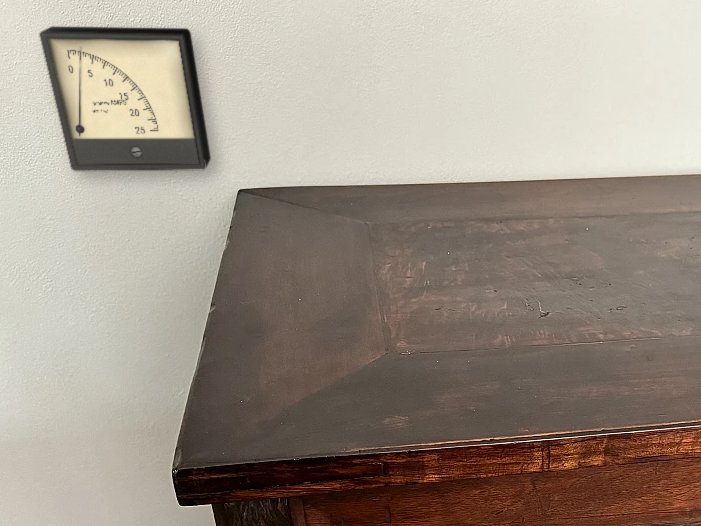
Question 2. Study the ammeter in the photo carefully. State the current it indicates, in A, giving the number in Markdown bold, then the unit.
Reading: **2.5** A
